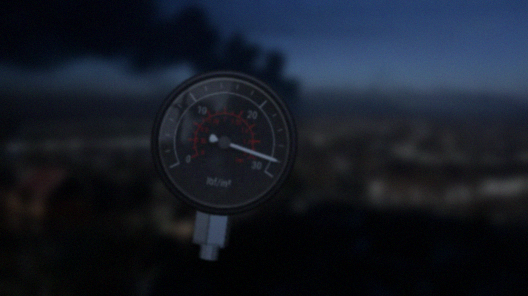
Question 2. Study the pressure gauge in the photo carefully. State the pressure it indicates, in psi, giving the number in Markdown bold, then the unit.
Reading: **28** psi
